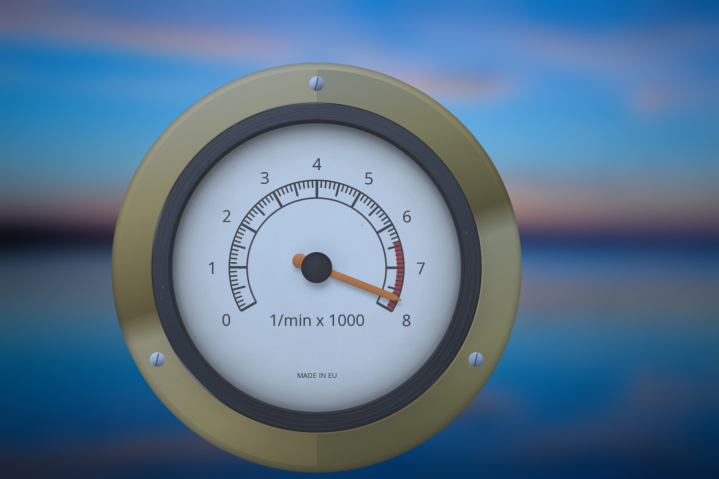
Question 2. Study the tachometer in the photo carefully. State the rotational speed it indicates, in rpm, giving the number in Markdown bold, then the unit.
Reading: **7700** rpm
